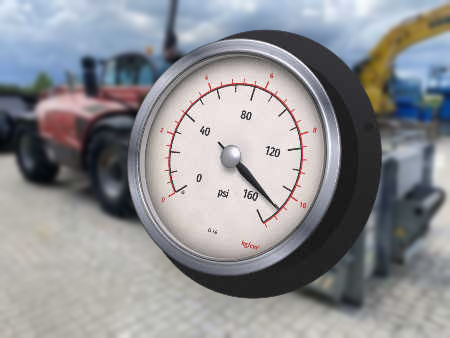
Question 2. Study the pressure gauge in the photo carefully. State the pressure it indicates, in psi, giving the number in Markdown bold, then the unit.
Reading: **150** psi
